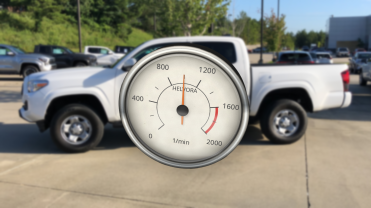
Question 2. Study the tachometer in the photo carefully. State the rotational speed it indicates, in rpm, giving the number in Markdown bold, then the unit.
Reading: **1000** rpm
